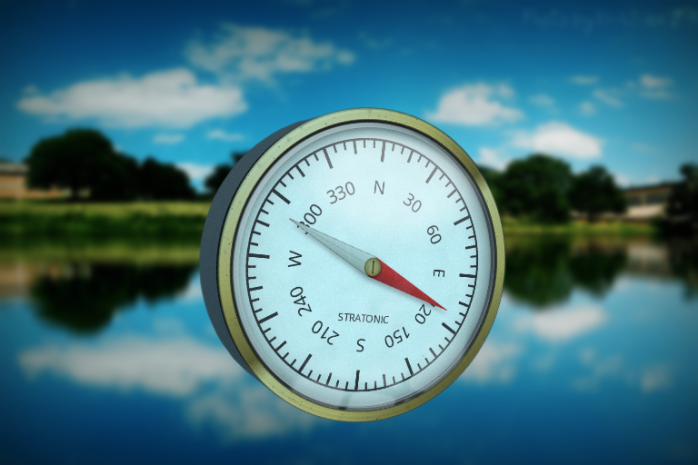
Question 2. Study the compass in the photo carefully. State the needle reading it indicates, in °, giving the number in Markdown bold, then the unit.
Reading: **112.5** °
